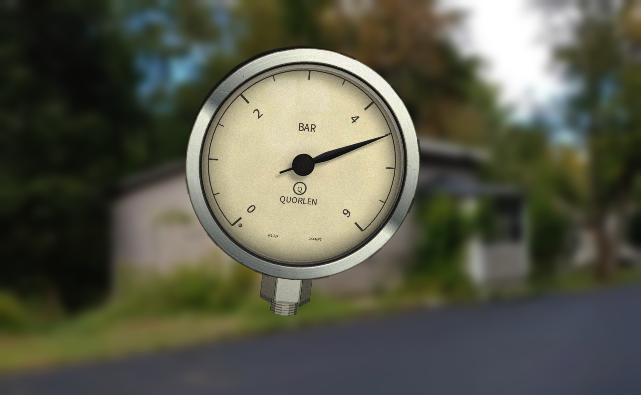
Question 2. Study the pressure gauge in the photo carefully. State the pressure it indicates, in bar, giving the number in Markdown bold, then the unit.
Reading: **4.5** bar
